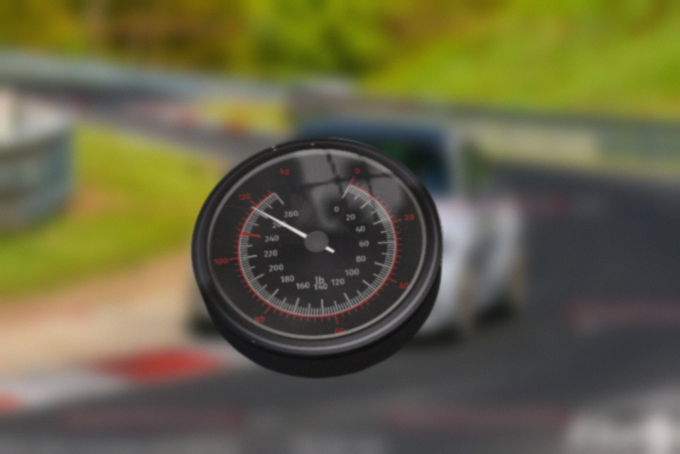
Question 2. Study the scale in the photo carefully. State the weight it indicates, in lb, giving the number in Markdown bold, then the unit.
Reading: **260** lb
